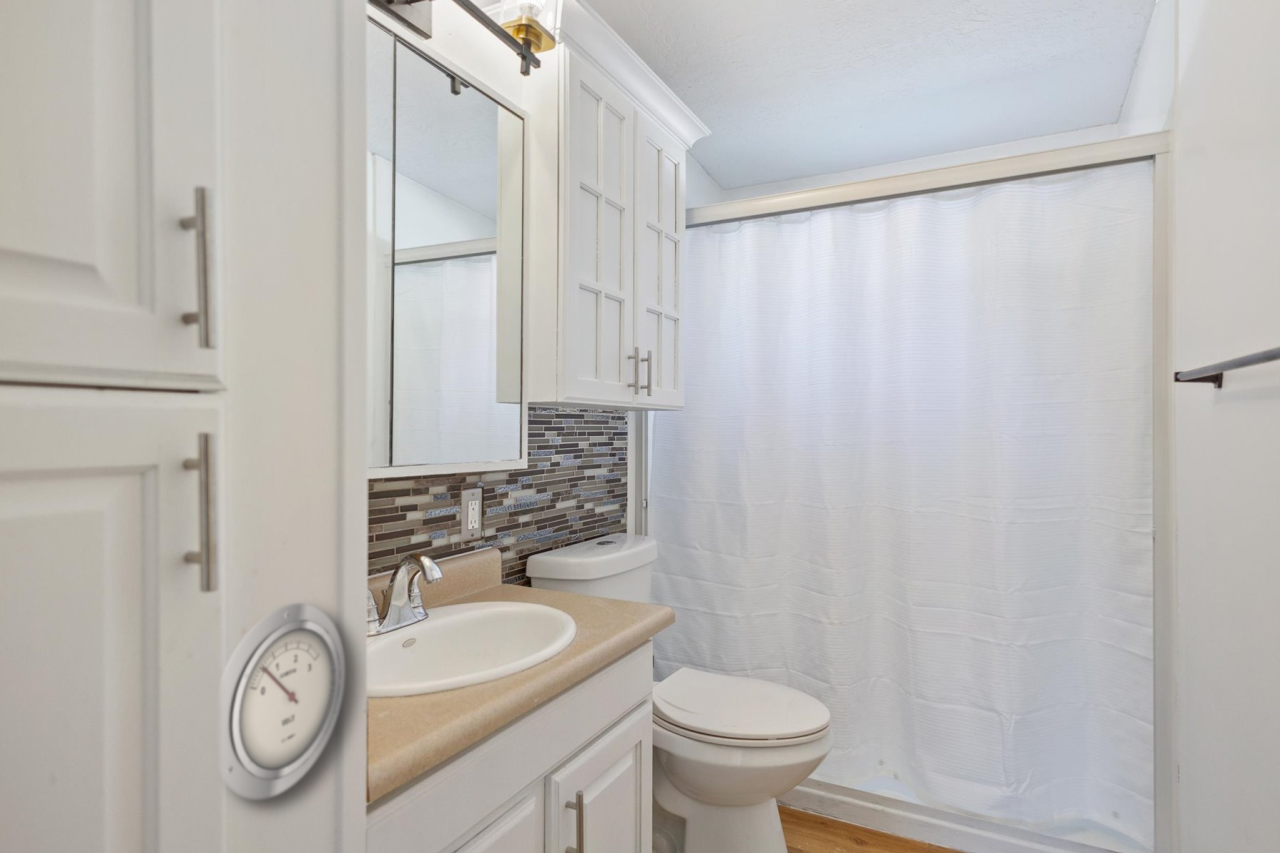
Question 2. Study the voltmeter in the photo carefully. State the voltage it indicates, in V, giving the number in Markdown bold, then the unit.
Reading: **0.5** V
